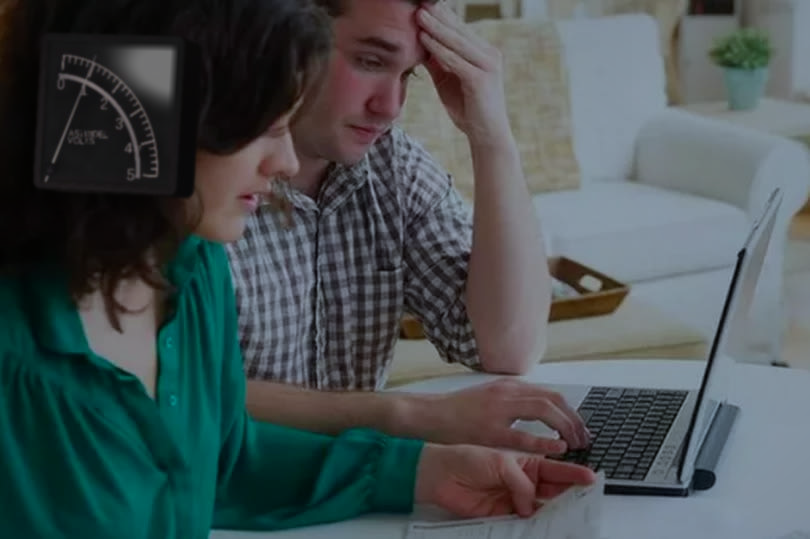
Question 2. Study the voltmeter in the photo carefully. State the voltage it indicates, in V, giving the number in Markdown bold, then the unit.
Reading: **1** V
